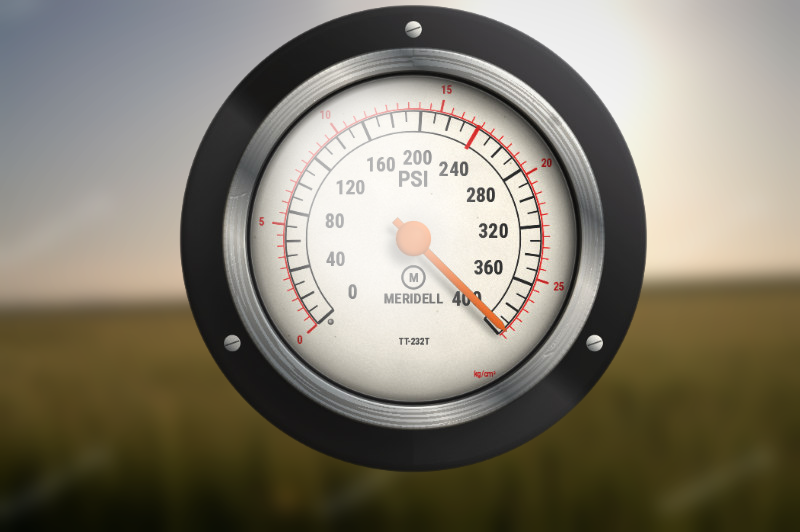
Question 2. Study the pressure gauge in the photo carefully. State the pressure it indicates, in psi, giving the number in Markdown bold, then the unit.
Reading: **395** psi
